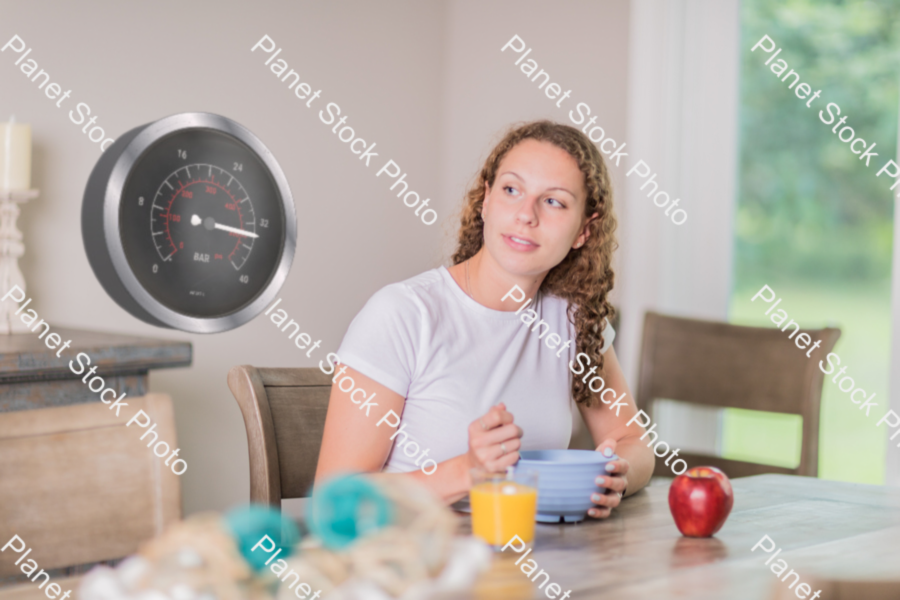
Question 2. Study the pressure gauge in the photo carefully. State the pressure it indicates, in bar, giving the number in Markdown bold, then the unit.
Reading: **34** bar
